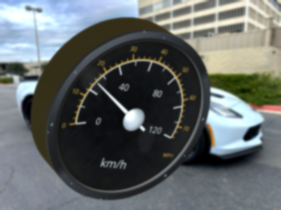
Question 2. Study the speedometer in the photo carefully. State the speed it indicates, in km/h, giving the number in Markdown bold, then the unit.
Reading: **25** km/h
